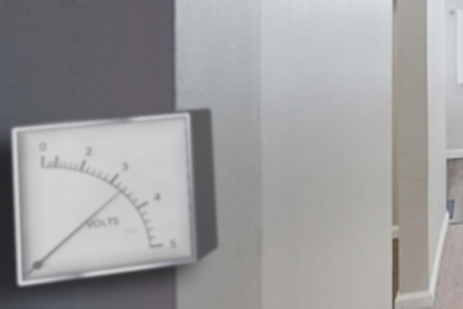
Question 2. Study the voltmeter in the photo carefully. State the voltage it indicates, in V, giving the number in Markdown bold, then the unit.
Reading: **3.4** V
